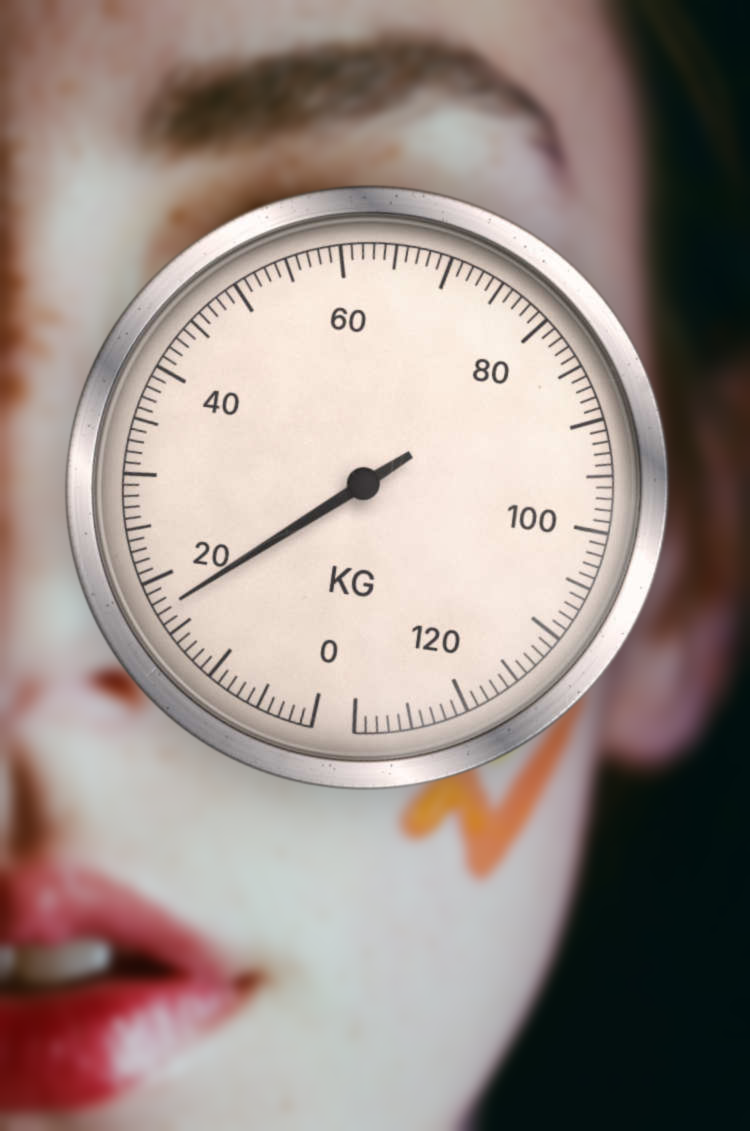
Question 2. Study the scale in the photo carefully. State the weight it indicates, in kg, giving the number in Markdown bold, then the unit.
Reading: **17** kg
